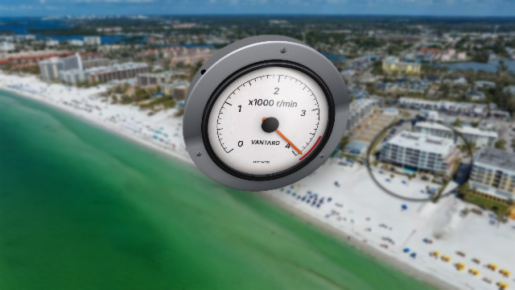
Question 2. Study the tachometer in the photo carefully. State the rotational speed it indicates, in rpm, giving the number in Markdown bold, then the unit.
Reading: **3900** rpm
